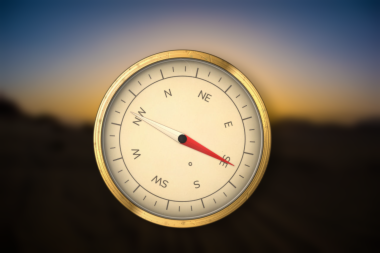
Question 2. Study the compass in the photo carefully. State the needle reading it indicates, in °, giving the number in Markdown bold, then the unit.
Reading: **135** °
